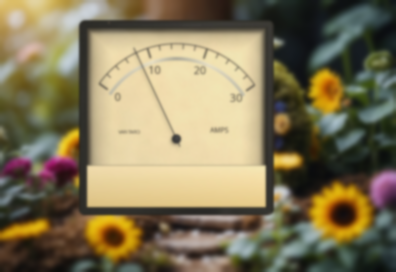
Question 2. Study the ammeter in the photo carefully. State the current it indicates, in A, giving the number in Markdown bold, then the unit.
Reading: **8** A
